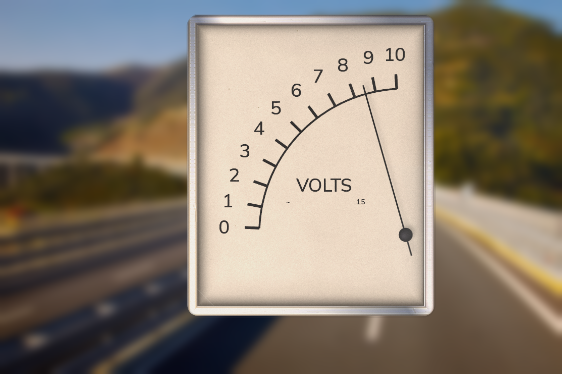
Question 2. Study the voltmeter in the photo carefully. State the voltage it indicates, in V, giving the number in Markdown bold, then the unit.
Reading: **8.5** V
